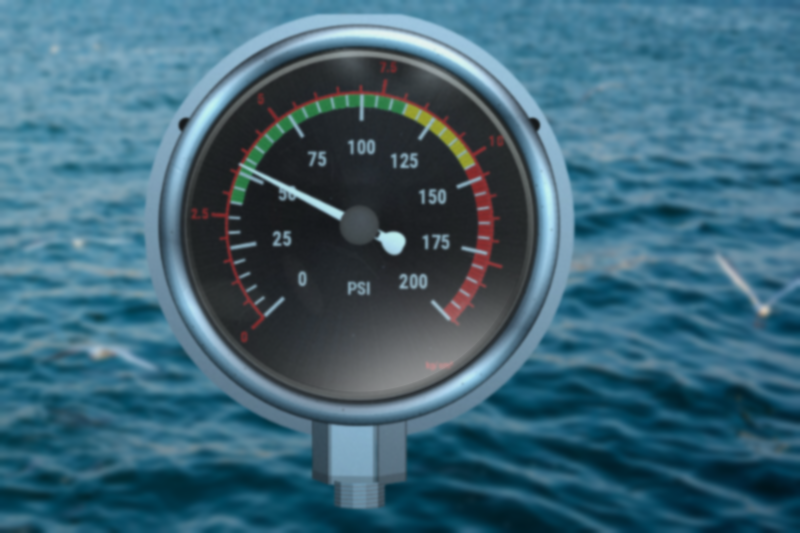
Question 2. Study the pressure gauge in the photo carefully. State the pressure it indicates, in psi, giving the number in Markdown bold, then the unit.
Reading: **52.5** psi
